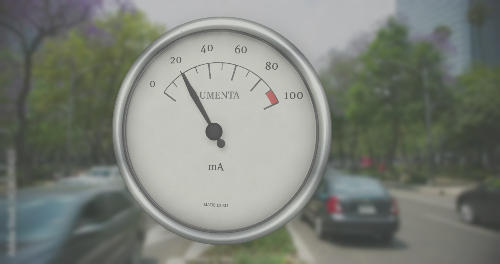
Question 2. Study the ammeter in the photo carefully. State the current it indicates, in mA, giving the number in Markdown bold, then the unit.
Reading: **20** mA
